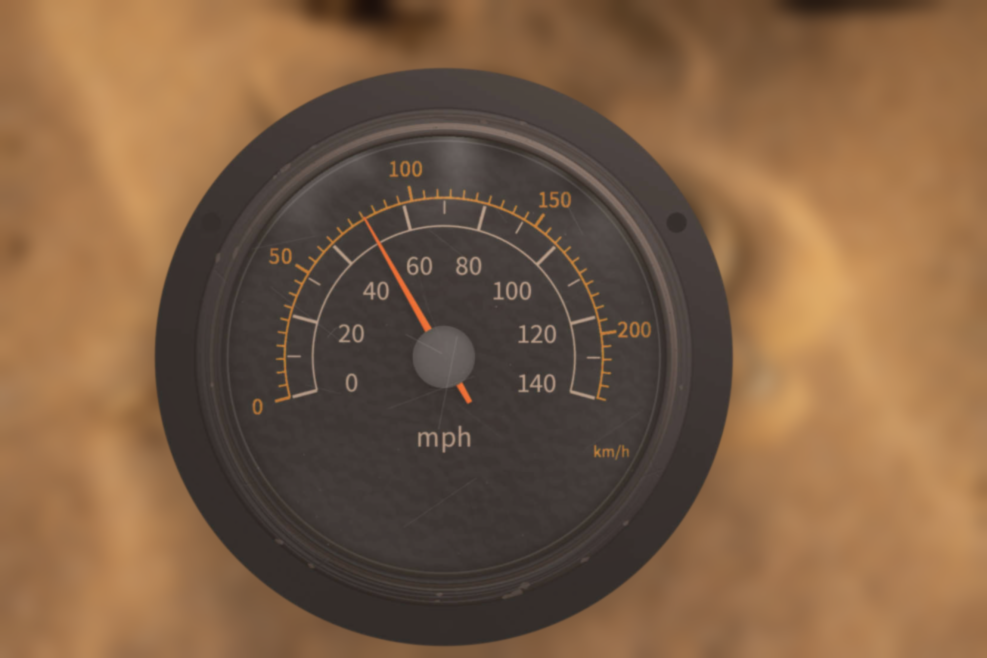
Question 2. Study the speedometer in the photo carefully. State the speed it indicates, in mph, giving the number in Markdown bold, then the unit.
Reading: **50** mph
